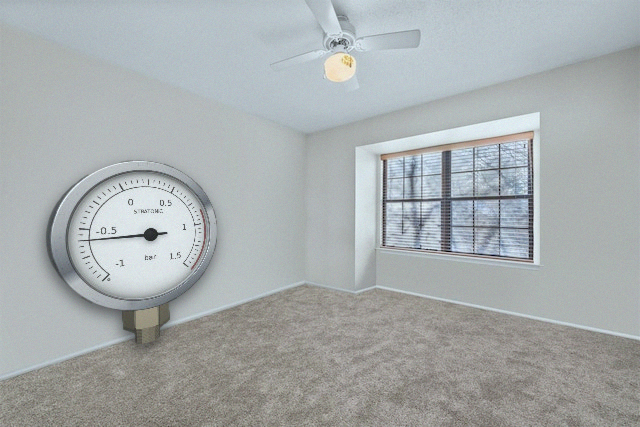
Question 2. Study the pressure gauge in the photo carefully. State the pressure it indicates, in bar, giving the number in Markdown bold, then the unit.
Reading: **-0.6** bar
